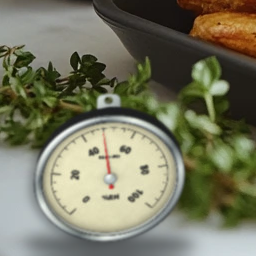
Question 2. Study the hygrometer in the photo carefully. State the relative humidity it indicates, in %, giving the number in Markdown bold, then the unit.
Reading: **48** %
